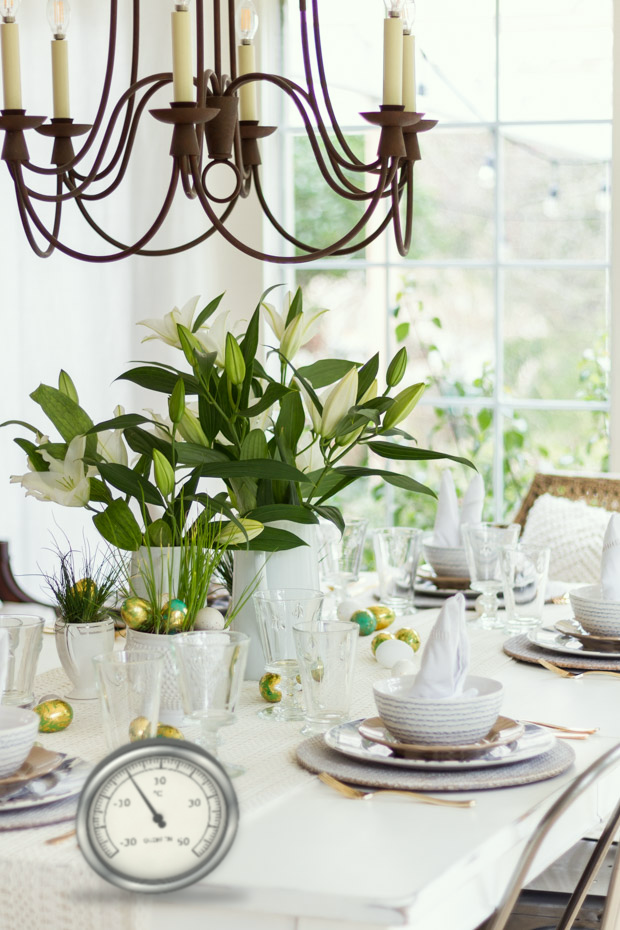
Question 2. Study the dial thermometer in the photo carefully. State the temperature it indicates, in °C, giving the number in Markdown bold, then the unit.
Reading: **0** °C
